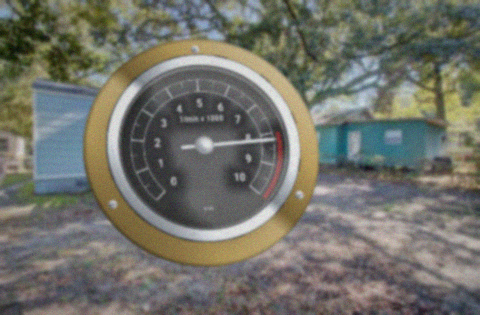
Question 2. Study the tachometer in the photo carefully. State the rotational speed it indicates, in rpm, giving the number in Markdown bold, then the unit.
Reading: **8250** rpm
